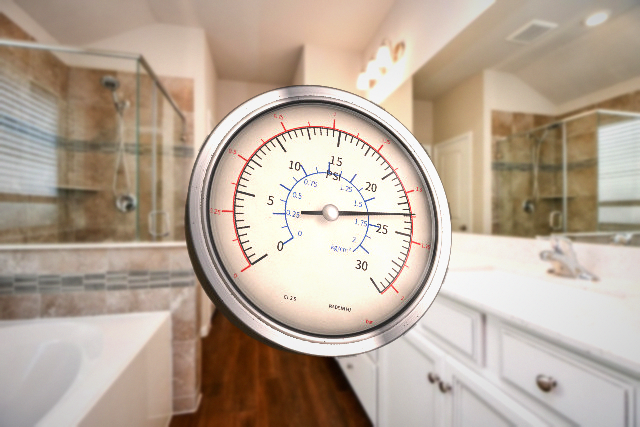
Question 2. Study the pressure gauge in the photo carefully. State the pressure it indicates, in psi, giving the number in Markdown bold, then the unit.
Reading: **23.5** psi
